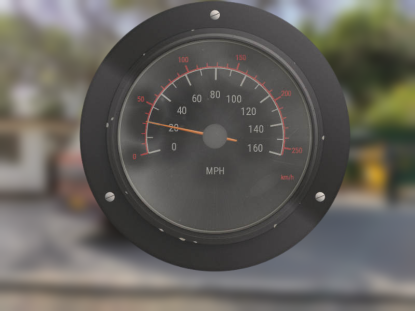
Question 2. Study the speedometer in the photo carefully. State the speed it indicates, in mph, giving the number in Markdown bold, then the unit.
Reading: **20** mph
